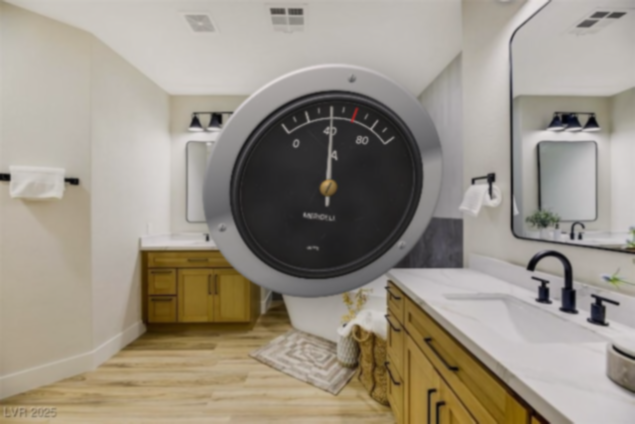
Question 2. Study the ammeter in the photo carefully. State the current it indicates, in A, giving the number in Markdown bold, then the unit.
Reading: **40** A
